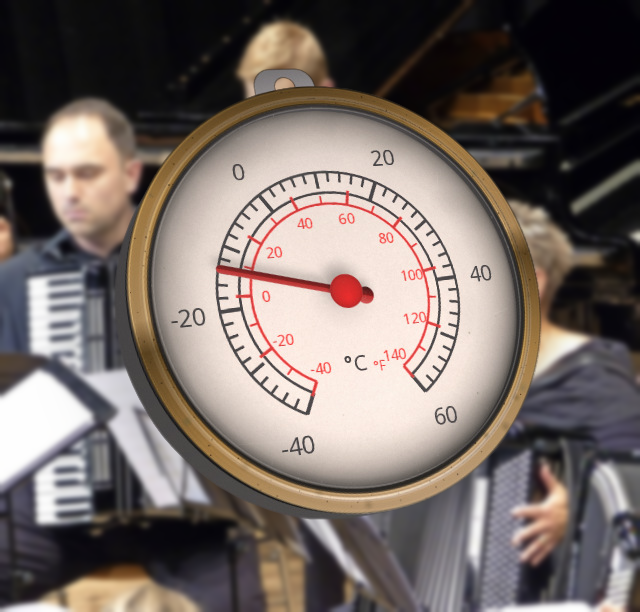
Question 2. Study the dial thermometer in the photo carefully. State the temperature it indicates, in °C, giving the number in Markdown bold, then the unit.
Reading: **-14** °C
